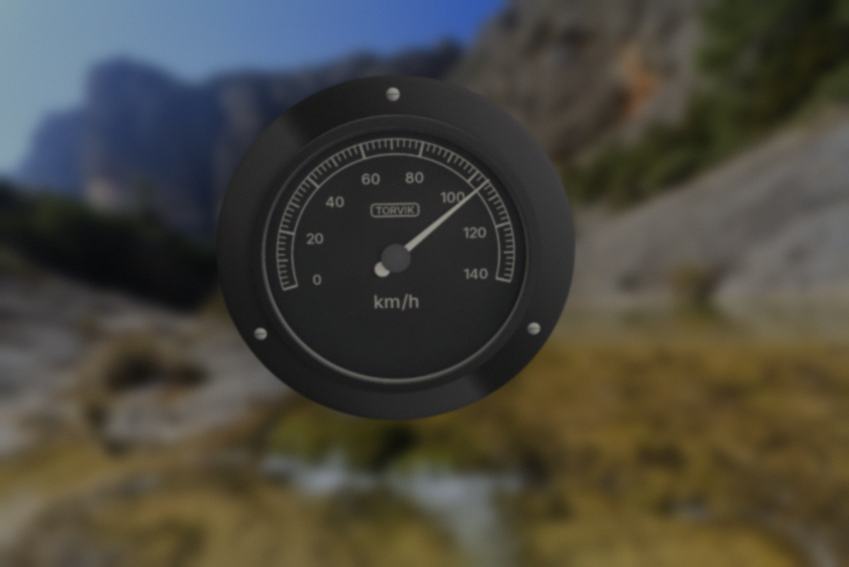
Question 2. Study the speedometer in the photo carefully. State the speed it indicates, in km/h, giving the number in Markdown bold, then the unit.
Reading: **104** km/h
